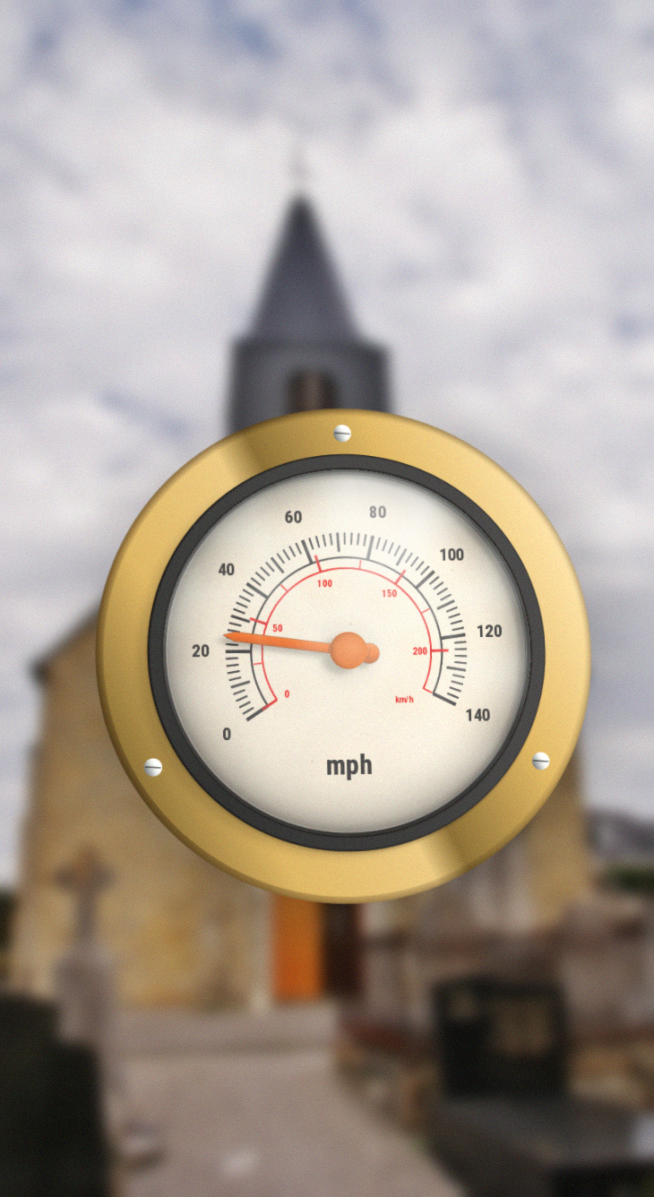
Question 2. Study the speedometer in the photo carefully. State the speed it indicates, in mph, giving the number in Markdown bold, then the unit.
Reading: **24** mph
